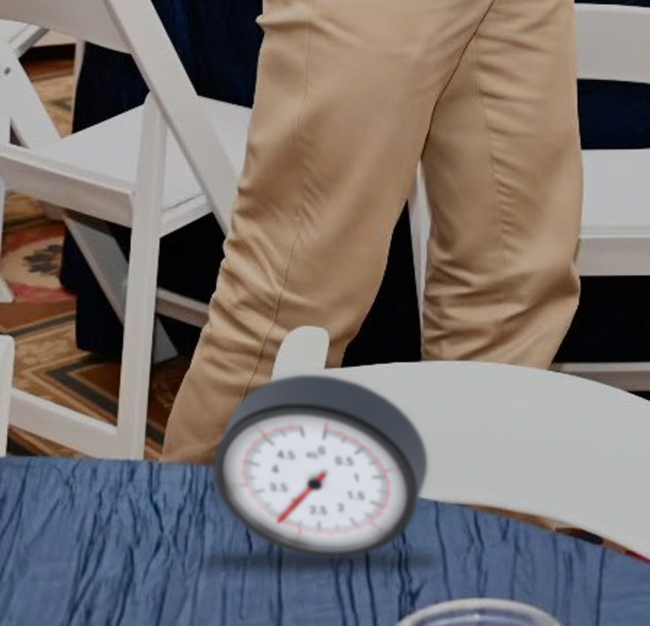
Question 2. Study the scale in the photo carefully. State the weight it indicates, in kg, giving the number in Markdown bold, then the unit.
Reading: **3** kg
